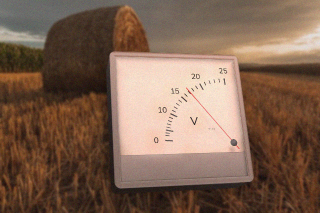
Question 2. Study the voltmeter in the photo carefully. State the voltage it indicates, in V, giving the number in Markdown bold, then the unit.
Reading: **17** V
